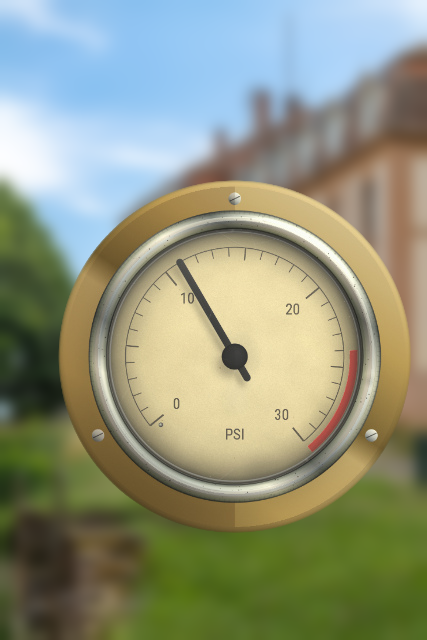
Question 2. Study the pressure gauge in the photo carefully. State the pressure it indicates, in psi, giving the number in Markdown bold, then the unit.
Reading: **11** psi
